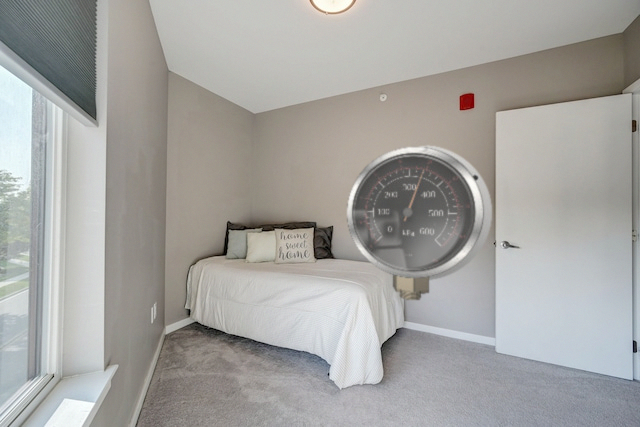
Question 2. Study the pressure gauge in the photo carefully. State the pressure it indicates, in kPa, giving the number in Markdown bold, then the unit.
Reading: **340** kPa
